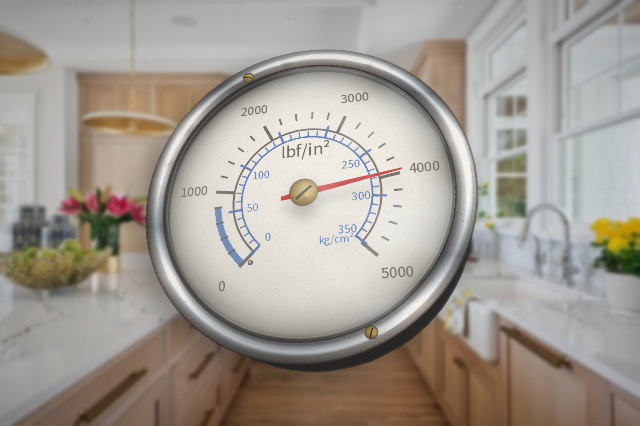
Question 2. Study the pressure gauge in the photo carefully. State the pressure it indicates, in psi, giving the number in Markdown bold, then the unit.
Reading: **4000** psi
